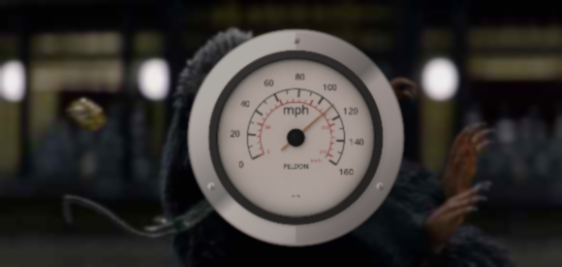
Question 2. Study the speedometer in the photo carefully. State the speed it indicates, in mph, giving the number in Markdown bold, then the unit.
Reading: **110** mph
